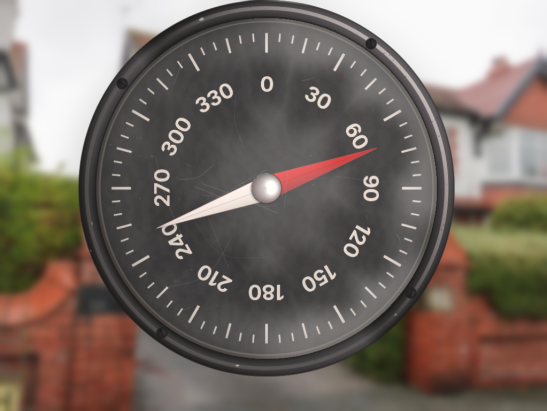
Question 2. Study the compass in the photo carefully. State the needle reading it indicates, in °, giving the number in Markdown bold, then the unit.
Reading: **70** °
